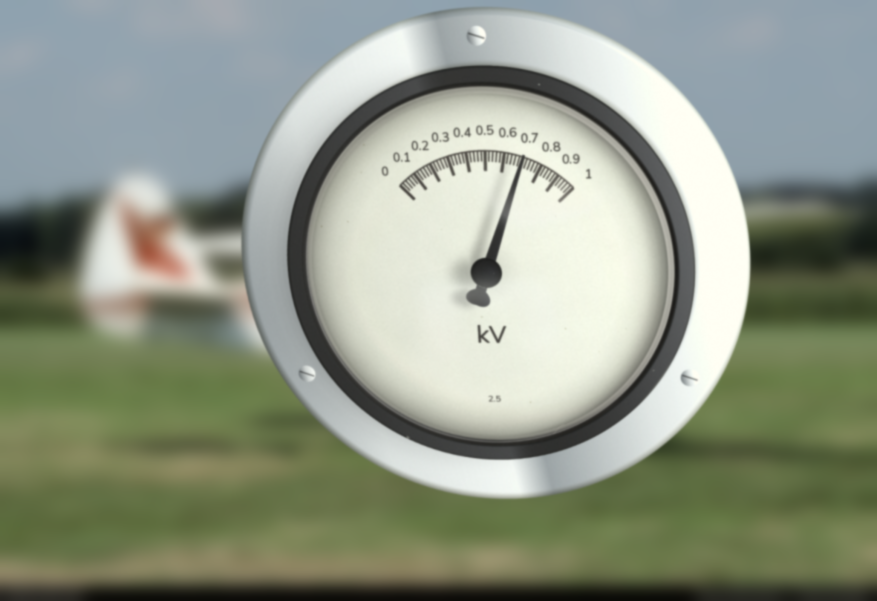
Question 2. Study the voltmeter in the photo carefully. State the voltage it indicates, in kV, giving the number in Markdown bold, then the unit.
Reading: **0.7** kV
